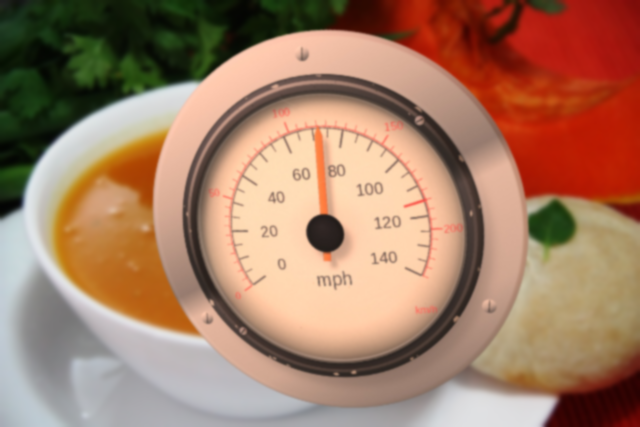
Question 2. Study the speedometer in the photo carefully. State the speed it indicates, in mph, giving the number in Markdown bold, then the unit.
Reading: **72.5** mph
